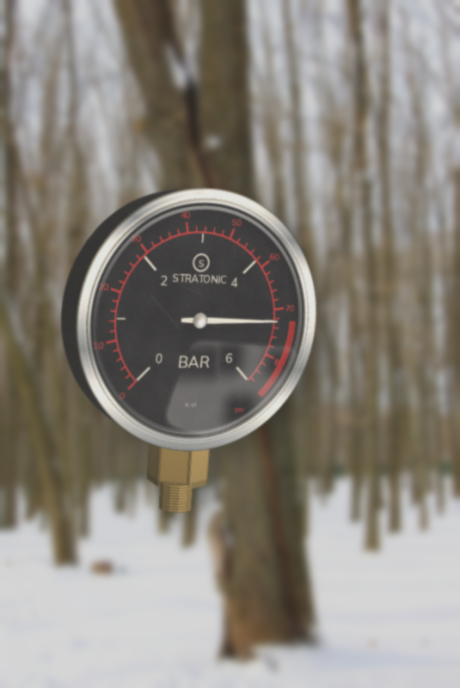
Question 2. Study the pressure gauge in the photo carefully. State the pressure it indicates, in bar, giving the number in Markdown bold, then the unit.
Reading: **5** bar
